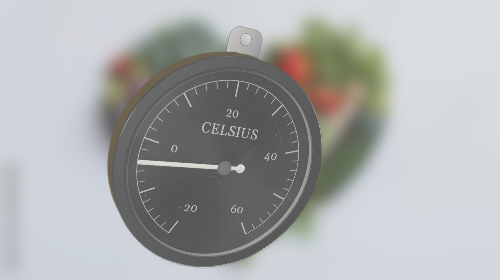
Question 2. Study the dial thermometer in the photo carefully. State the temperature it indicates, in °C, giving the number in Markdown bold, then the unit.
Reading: **-4** °C
